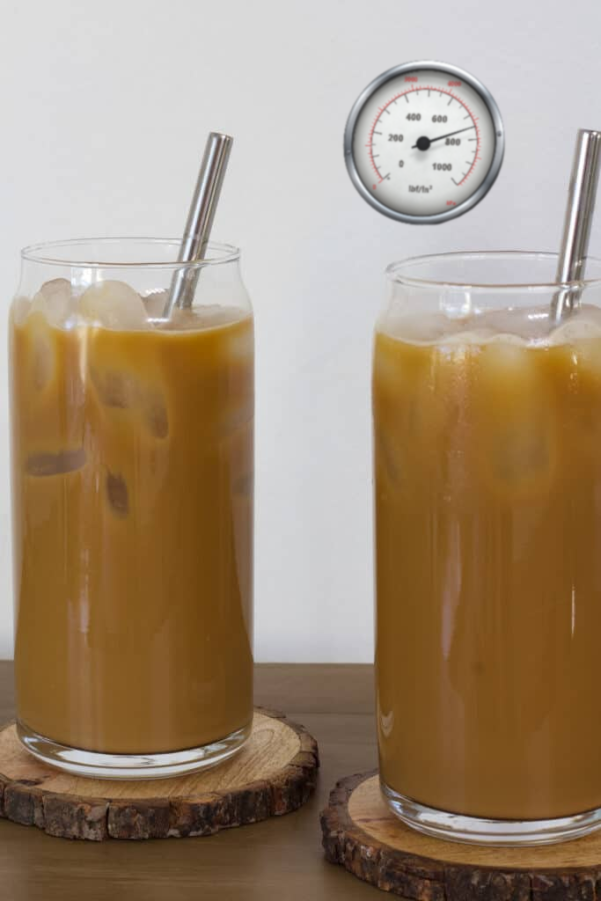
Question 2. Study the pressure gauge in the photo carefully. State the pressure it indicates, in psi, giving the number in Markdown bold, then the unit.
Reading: **750** psi
